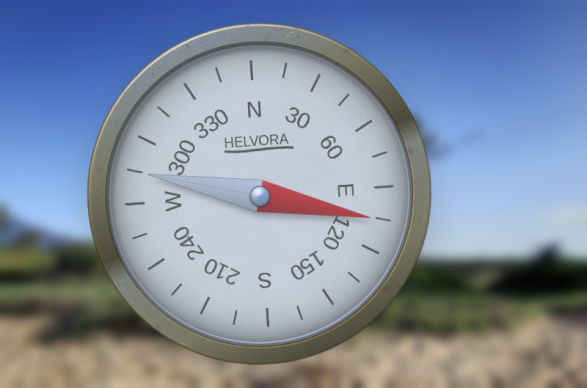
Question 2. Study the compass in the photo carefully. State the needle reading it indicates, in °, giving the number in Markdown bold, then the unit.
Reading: **105** °
